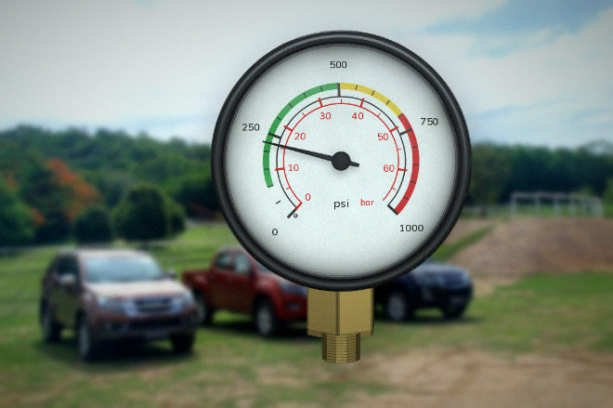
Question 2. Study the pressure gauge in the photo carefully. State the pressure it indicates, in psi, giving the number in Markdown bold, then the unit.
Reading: **225** psi
